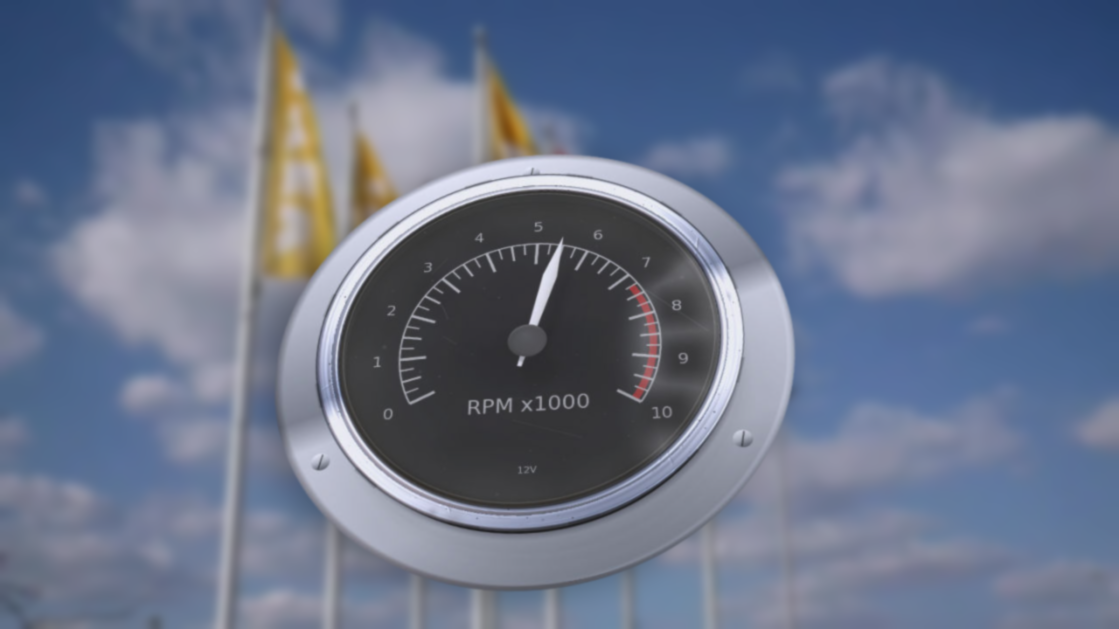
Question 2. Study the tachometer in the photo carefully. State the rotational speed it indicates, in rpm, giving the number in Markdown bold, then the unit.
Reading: **5500** rpm
